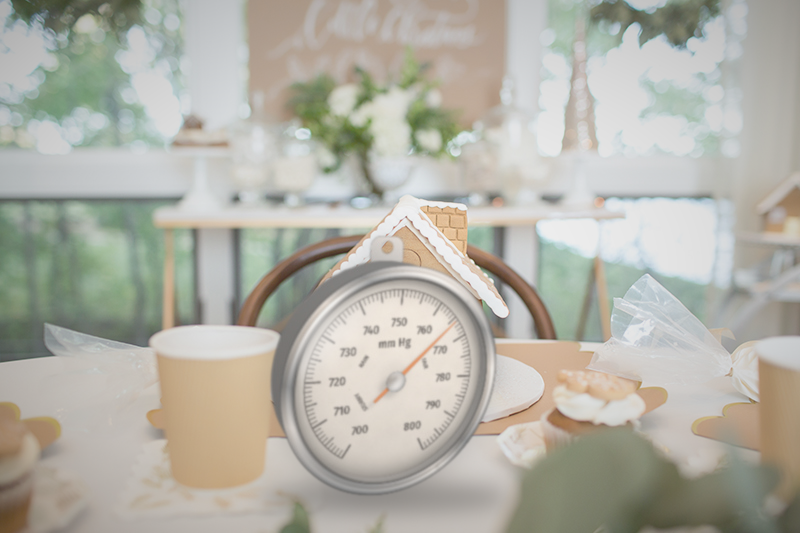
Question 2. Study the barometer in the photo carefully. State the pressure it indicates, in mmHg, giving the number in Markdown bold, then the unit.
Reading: **765** mmHg
